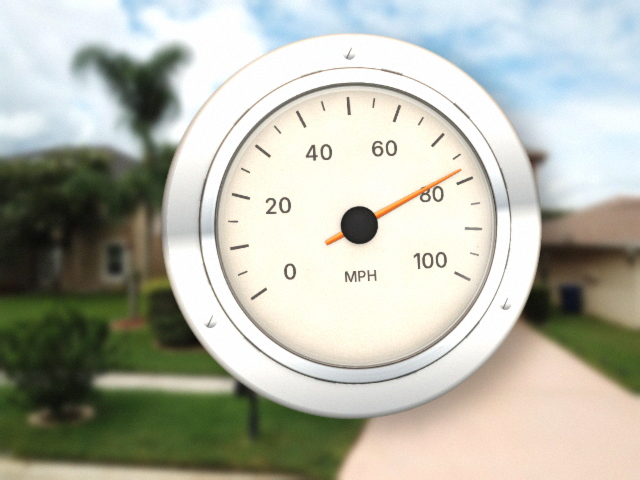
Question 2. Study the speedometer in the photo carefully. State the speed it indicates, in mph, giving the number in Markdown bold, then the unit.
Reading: **77.5** mph
